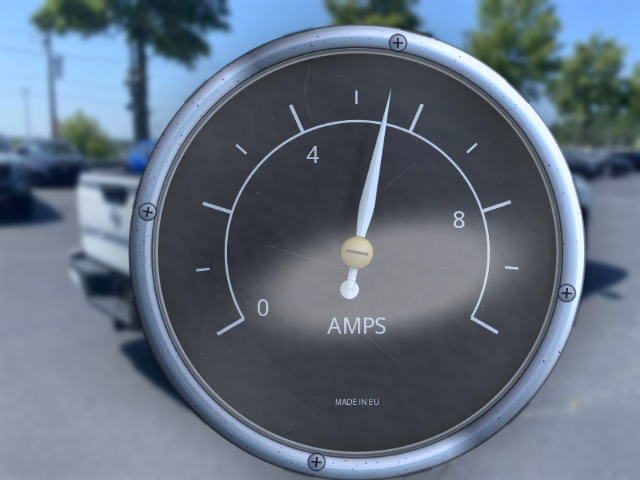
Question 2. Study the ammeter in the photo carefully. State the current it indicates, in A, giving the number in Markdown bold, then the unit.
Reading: **5.5** A
